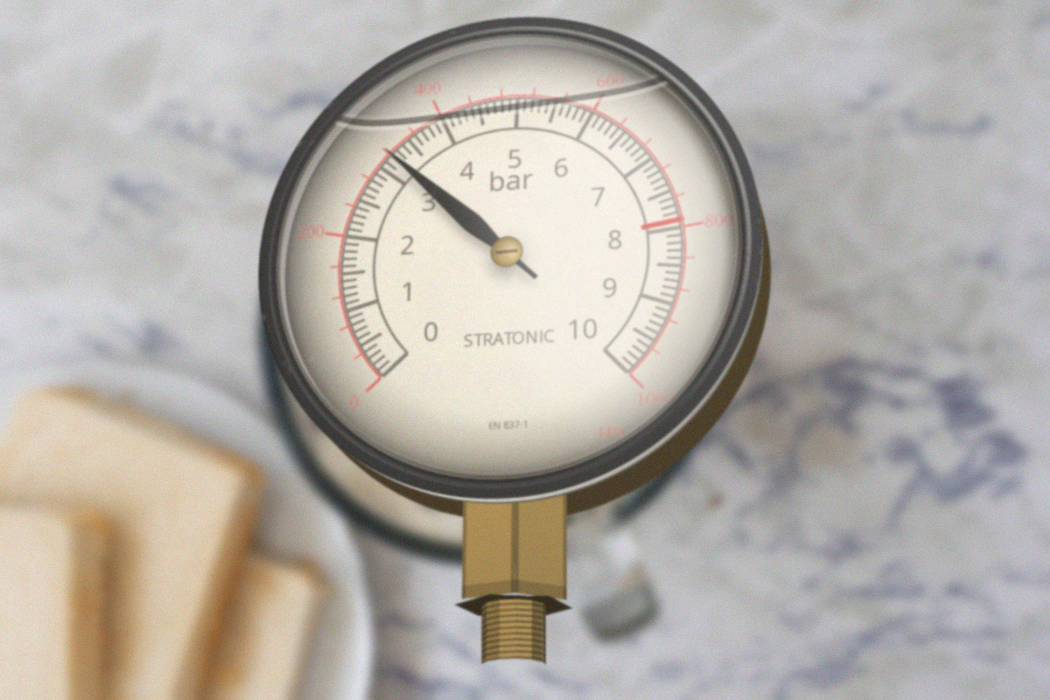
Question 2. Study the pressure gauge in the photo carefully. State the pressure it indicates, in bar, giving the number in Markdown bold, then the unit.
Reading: **3.2** bar
